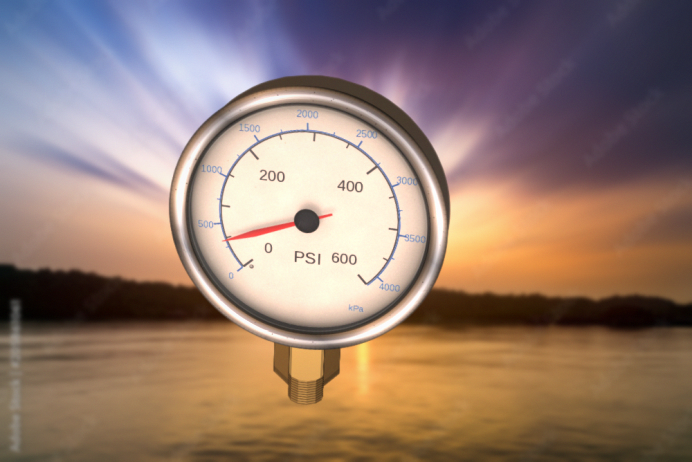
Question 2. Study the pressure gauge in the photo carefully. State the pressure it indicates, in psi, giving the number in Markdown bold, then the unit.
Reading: **50** psi
